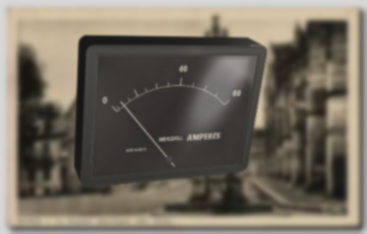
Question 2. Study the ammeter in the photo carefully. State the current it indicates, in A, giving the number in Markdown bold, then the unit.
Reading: **10** A
